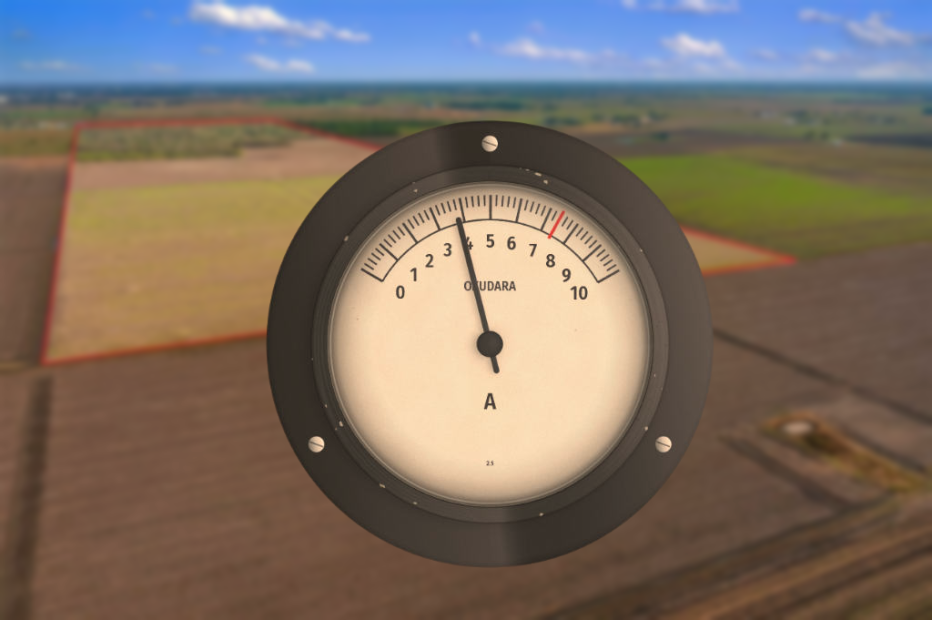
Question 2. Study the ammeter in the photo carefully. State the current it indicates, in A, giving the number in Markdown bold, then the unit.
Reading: **3.8** A
